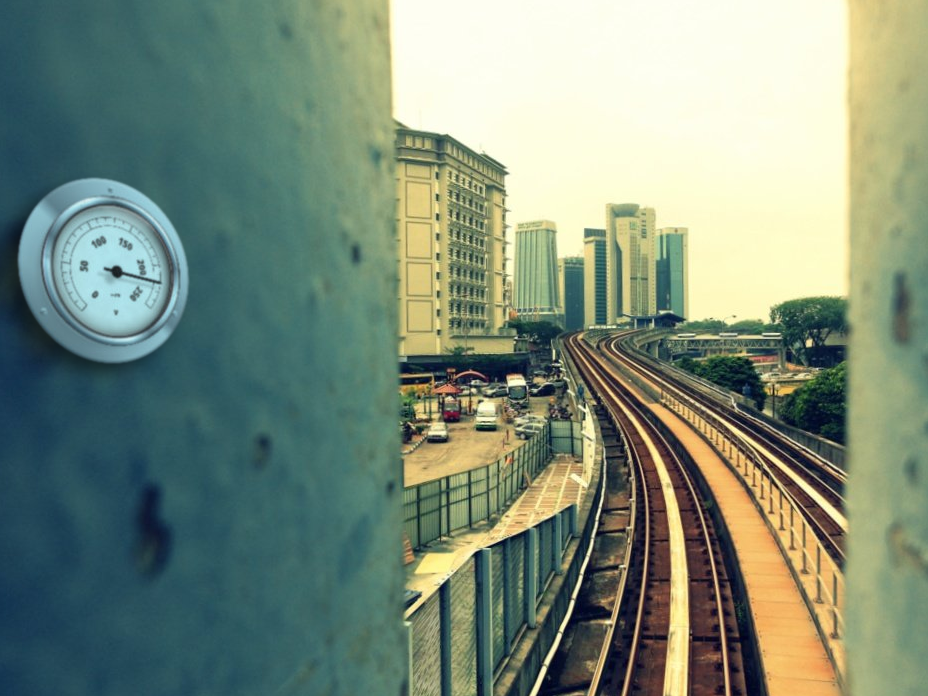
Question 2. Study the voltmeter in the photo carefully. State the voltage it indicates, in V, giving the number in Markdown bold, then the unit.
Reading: **220** V
